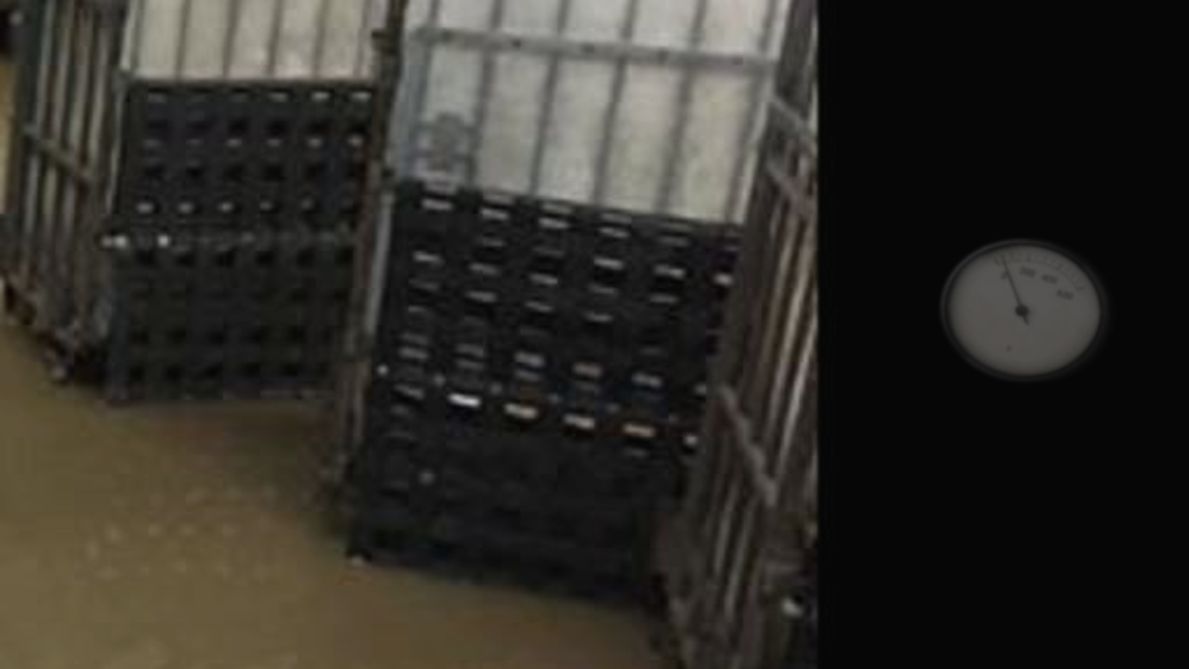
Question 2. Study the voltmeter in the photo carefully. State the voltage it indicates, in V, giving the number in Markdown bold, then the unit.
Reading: **50** V
